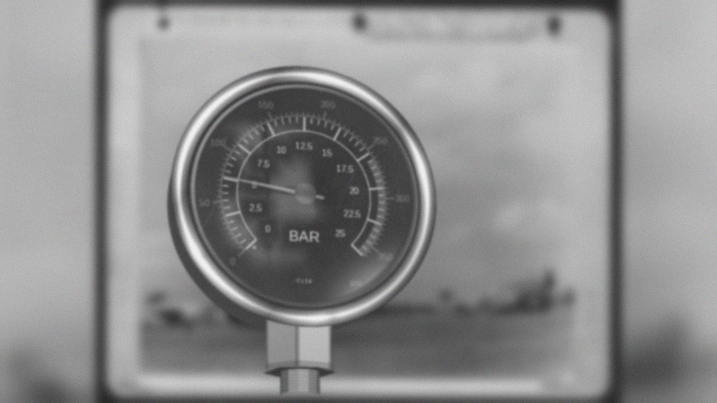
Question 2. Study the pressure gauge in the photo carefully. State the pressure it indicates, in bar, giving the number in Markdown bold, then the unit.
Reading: **5** bar
